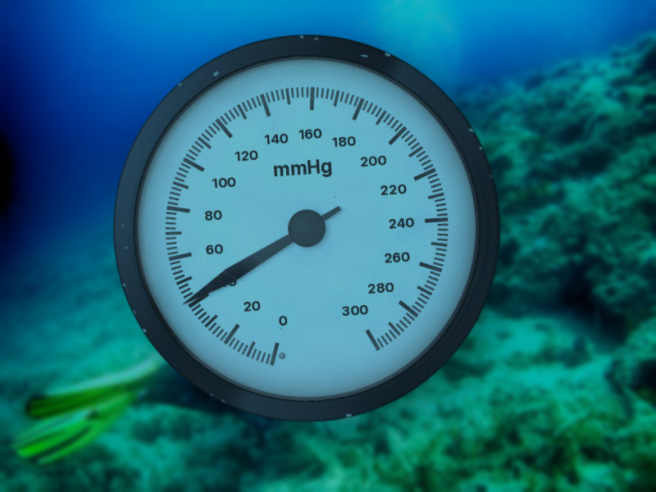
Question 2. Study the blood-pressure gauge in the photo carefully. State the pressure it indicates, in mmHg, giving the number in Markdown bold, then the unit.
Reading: **42** mmHg
